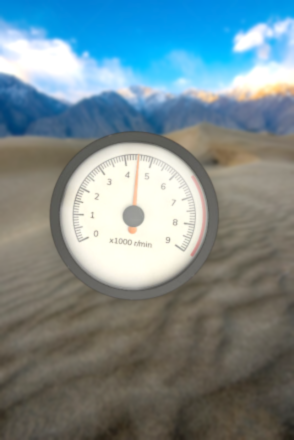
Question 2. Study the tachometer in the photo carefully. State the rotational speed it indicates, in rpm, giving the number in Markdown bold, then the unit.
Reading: **4500** rpm
